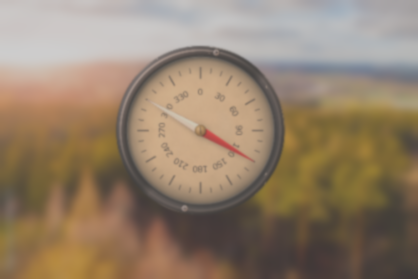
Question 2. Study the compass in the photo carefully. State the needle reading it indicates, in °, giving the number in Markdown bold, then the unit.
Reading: **120** °
